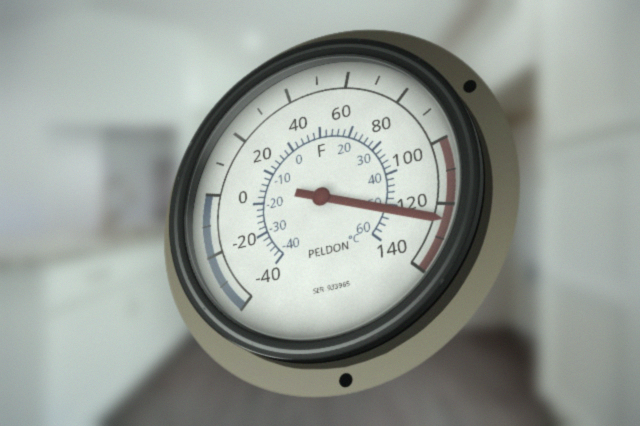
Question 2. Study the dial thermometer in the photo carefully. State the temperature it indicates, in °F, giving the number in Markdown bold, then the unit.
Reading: **125** °F
